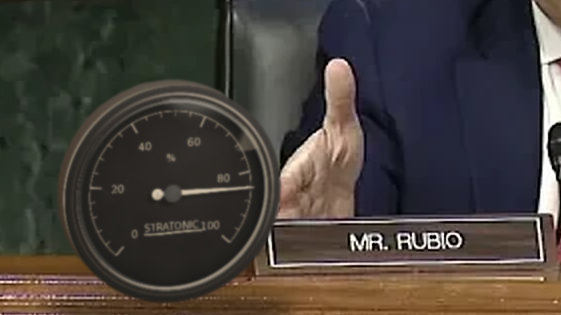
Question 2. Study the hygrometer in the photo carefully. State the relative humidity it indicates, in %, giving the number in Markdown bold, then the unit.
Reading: **84** %
